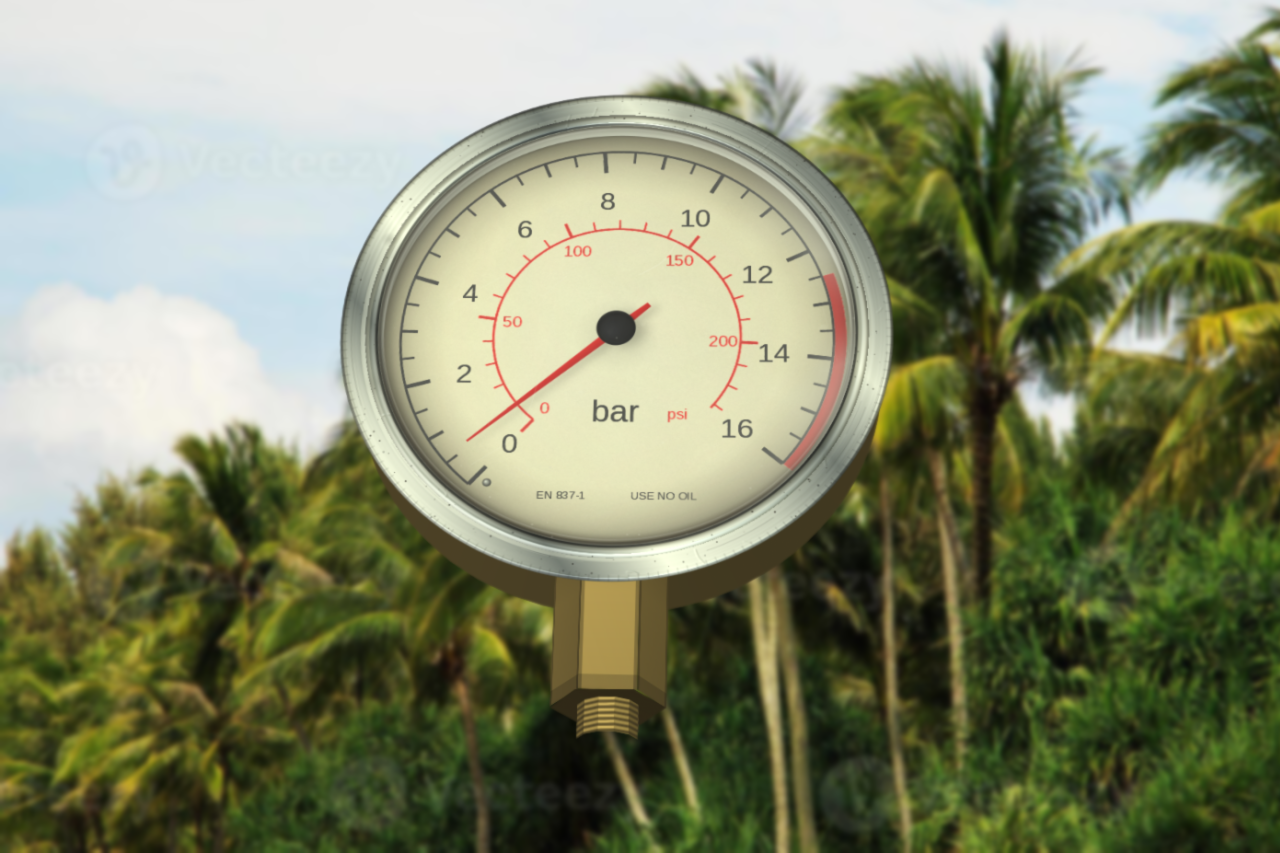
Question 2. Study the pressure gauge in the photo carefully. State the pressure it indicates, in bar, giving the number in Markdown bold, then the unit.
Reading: **0.5** bar
